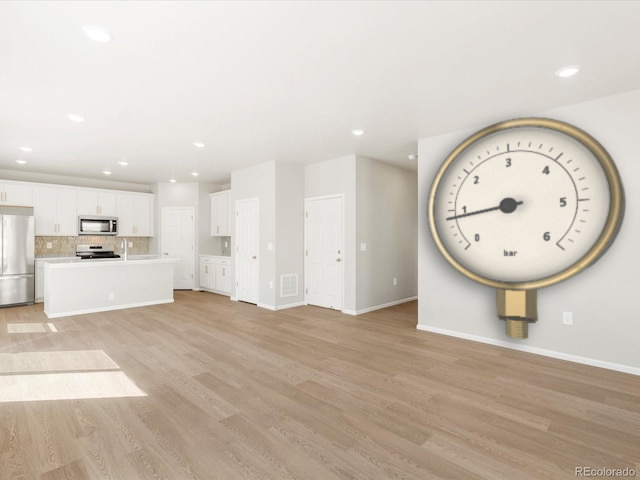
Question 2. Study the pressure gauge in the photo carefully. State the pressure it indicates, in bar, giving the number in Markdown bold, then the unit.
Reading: **0.8** bar
